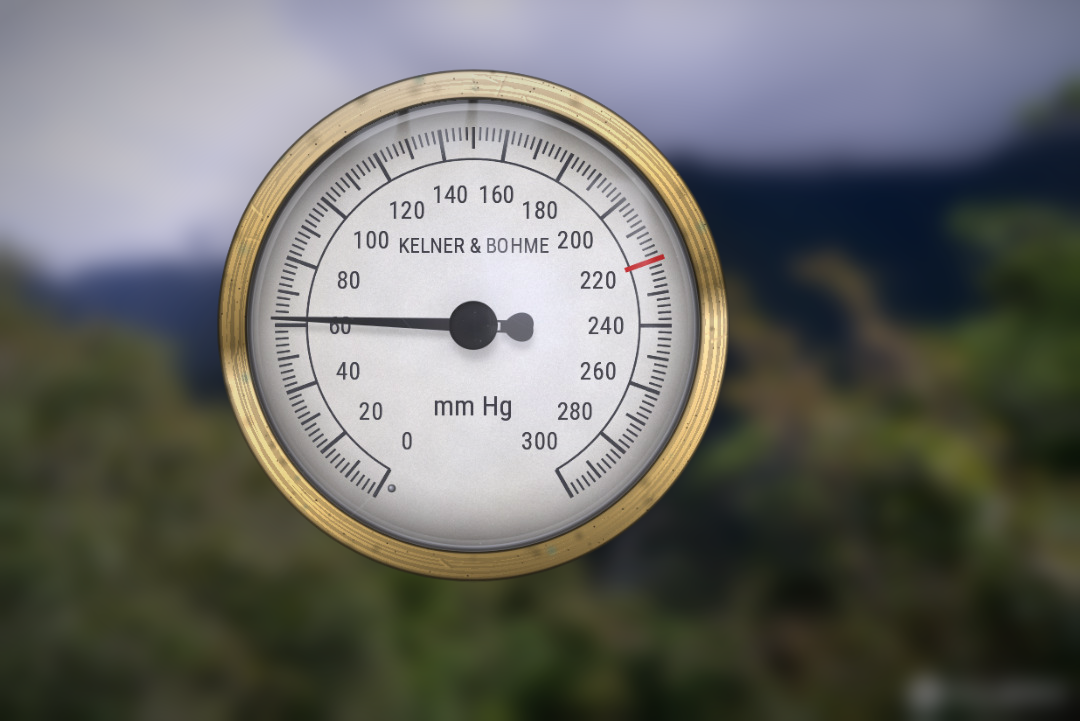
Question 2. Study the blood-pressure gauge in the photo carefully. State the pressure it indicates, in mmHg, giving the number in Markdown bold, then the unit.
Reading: **62** mmHg
